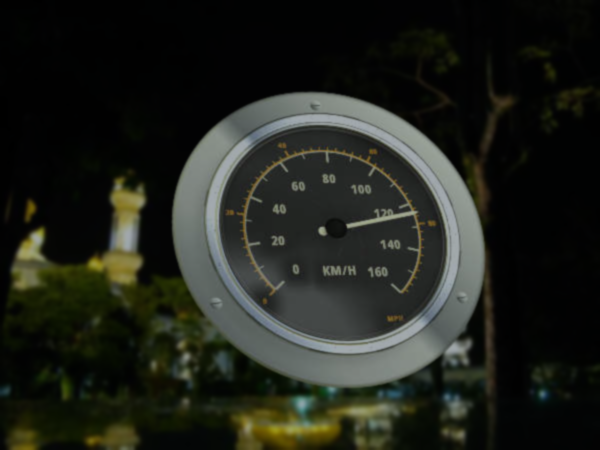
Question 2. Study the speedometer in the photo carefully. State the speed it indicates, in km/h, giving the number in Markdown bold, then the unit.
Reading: **125** km/h
